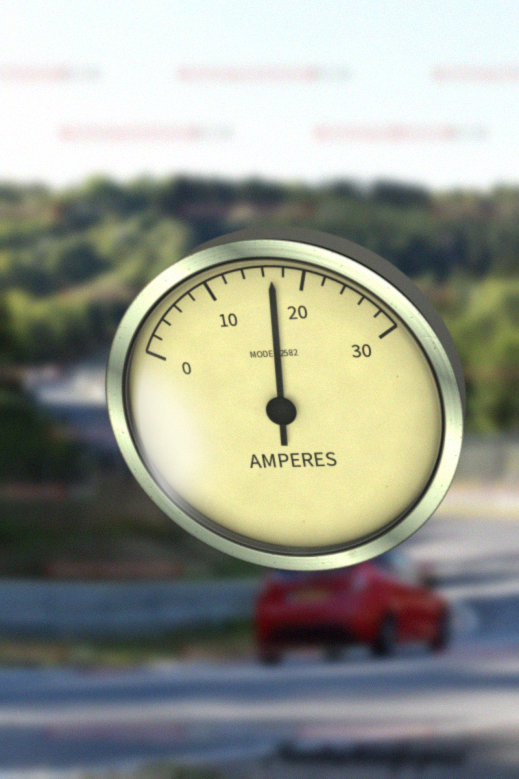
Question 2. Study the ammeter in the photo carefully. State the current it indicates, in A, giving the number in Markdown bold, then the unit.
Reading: **17** A
